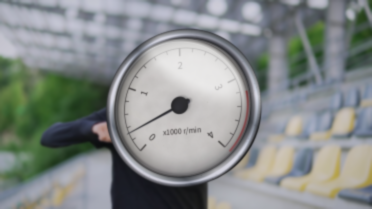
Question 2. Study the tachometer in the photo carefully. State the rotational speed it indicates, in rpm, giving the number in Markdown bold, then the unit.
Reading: **300** rpm
